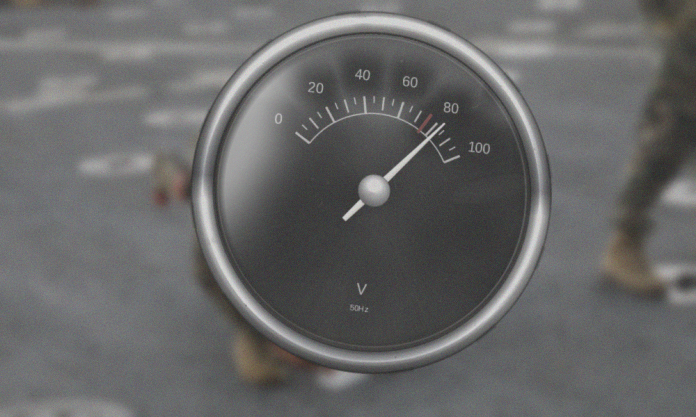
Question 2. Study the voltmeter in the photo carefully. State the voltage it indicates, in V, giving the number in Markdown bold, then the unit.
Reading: **82.5** V
